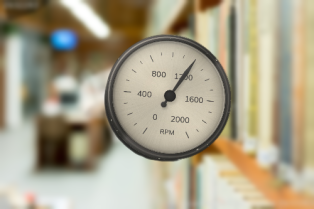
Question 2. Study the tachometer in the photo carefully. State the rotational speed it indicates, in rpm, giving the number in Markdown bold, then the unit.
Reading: **1200** rpm
